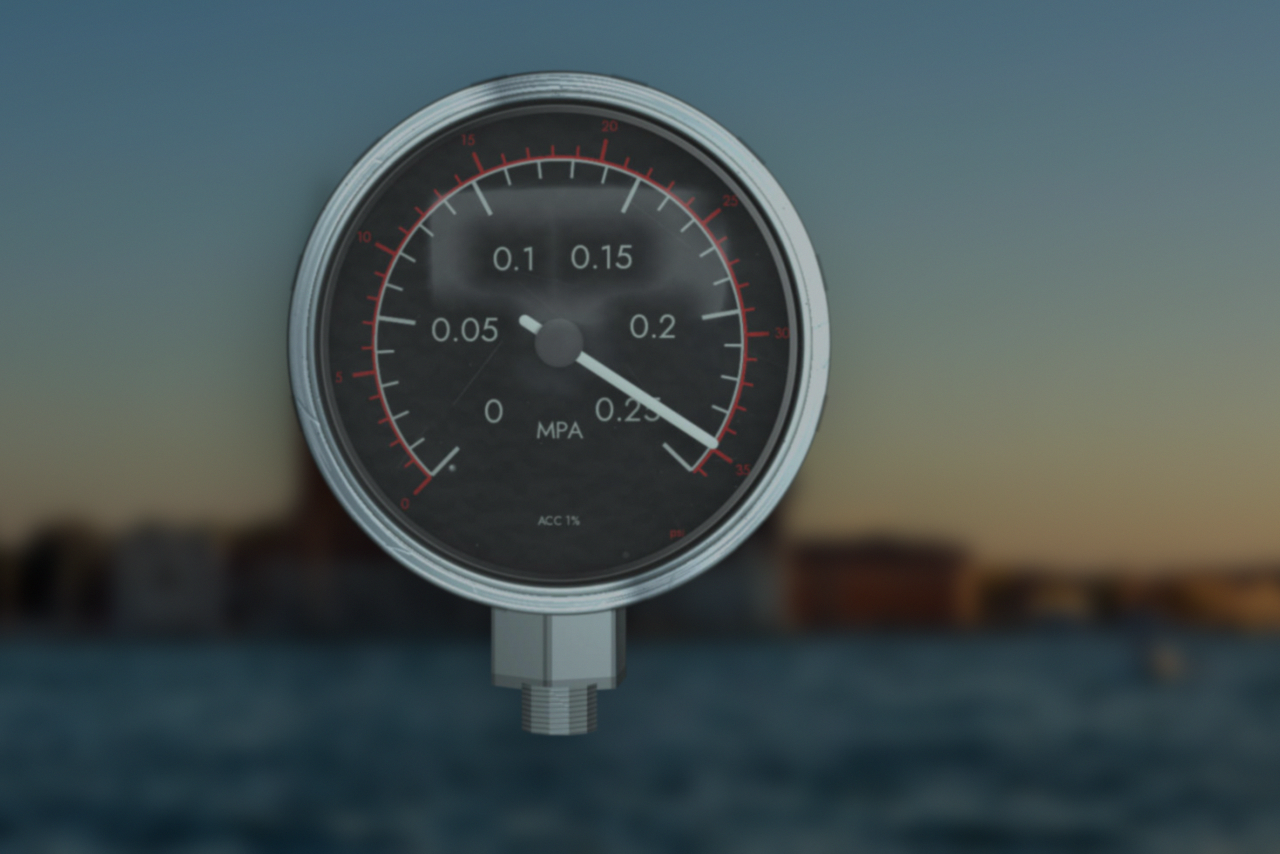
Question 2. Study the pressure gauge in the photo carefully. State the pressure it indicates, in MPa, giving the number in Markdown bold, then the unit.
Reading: **0.24** MPa
